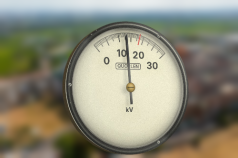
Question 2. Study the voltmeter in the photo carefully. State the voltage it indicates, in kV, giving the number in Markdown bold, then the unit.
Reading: **12.5** kV
